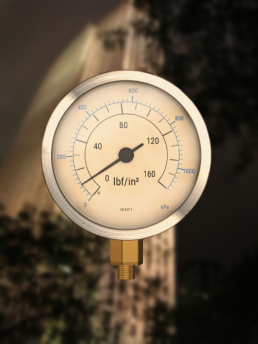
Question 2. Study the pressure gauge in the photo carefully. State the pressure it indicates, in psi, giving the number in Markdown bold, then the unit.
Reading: **10** psi
